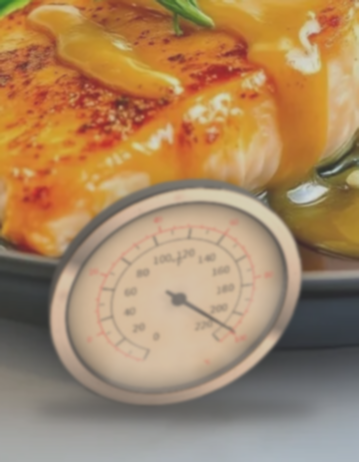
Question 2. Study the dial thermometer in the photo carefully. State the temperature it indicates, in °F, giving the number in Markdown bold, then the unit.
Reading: **210** °F
